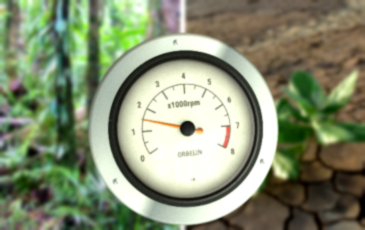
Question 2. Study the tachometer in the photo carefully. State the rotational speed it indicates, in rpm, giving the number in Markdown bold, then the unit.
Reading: **1500** rpm
